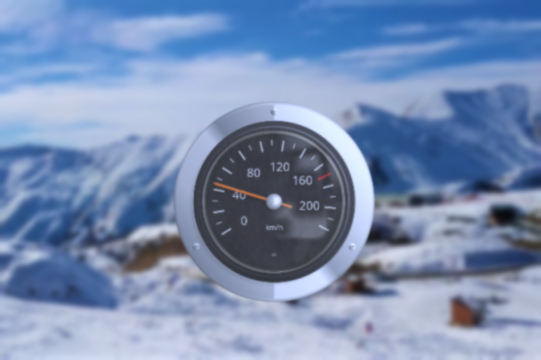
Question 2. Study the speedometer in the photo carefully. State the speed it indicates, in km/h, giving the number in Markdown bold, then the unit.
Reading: **45** km/h
